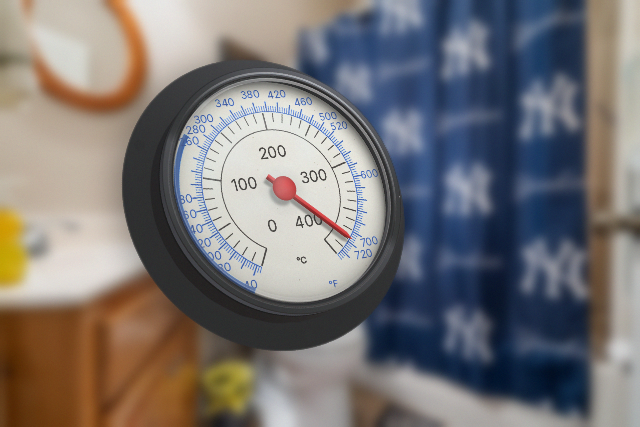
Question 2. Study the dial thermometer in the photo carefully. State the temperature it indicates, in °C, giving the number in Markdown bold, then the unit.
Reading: **380** °C
